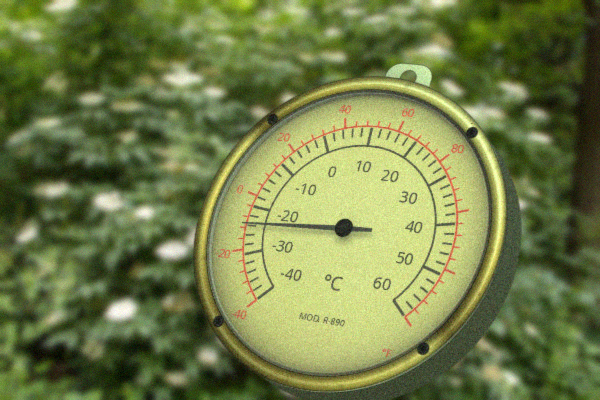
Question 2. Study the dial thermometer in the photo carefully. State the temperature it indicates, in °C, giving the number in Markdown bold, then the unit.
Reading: **-24** °C
